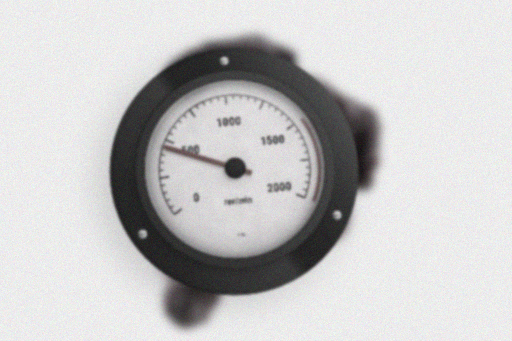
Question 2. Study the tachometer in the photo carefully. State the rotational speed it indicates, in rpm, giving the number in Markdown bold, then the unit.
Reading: **450** rpm
